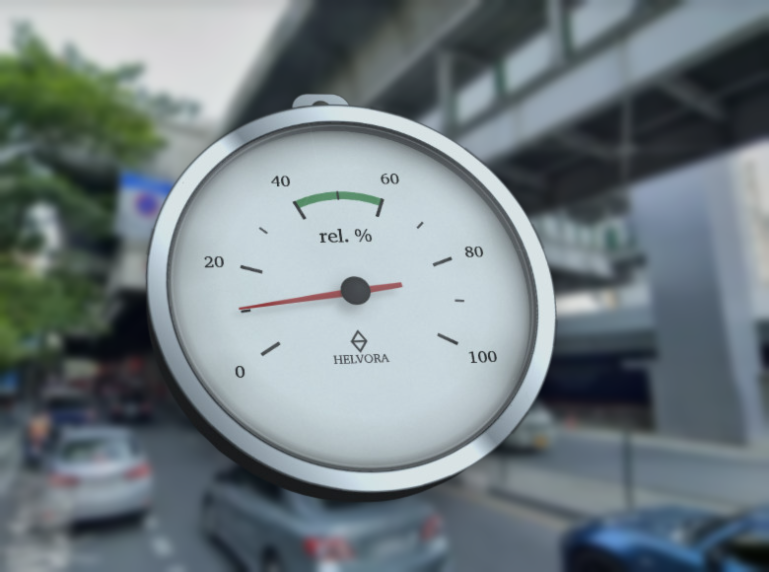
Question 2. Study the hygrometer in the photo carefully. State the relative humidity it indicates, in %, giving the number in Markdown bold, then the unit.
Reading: **10** %
